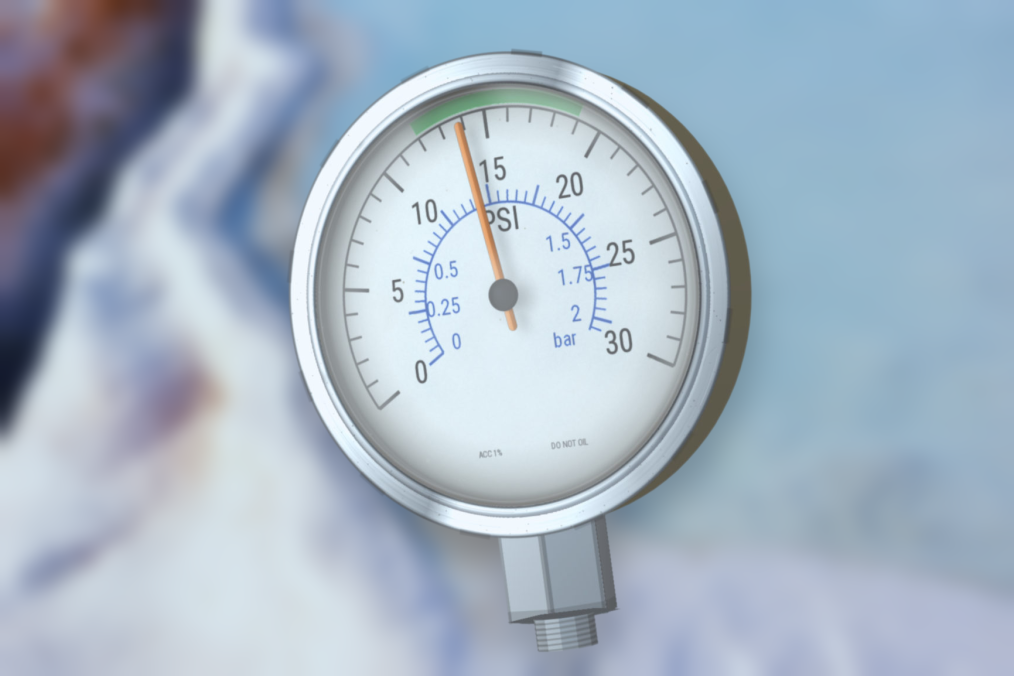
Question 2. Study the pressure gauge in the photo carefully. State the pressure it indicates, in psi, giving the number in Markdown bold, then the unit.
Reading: **14** psi
